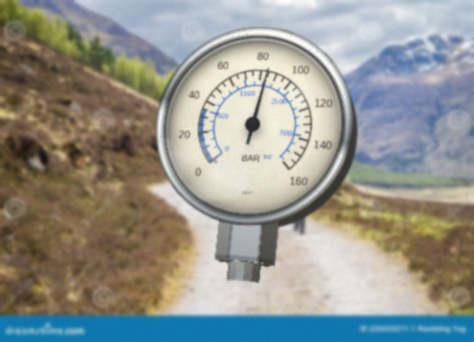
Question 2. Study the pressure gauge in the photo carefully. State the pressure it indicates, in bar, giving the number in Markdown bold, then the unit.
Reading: **85** bar
